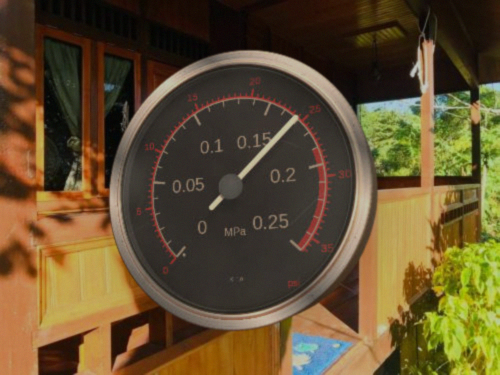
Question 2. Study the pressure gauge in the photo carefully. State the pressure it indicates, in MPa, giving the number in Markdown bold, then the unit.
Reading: **0.17** MPa
